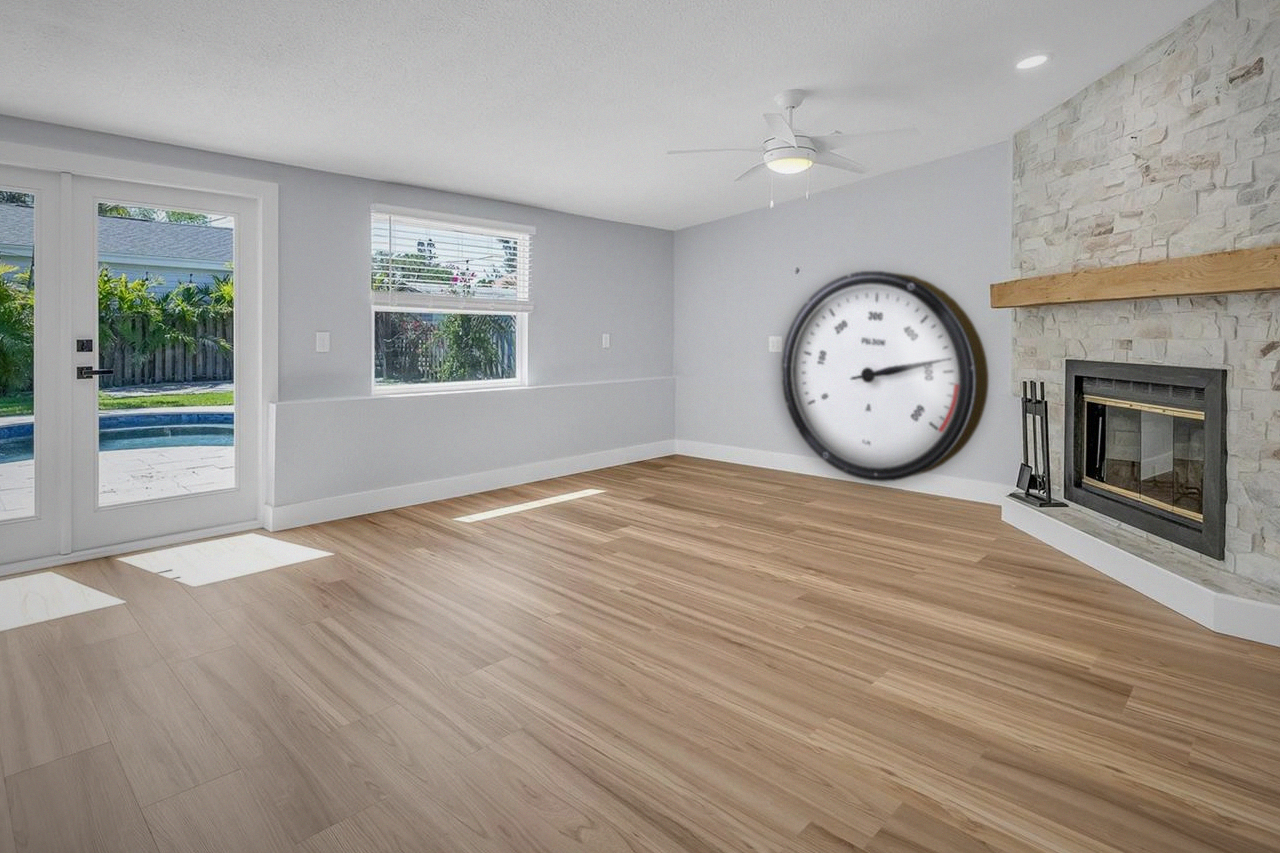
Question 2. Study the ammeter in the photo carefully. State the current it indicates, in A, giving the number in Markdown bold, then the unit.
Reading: **480** A
